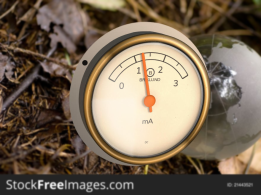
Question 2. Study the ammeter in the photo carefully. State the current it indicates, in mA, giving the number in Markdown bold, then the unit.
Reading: **1.25** mA
